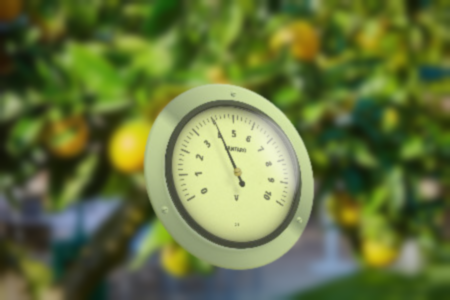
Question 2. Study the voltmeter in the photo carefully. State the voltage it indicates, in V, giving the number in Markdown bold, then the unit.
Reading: **4** V
